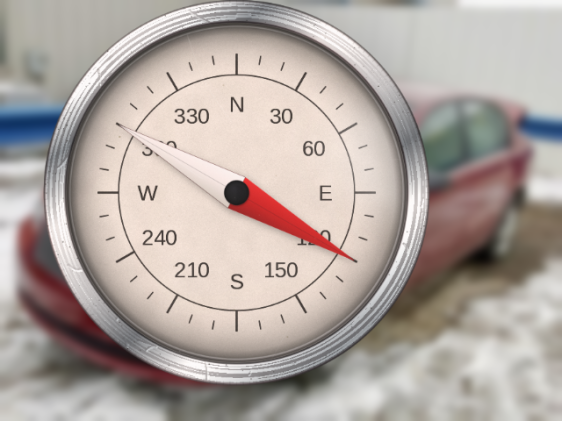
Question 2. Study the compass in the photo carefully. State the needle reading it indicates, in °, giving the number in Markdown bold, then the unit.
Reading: **120** °
